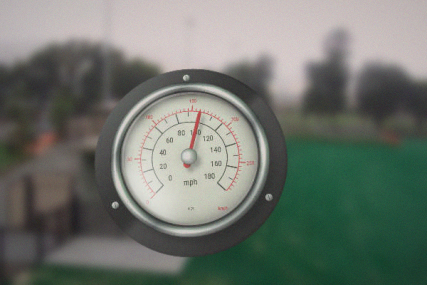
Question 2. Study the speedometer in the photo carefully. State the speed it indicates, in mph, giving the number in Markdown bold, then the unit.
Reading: **100** mph
